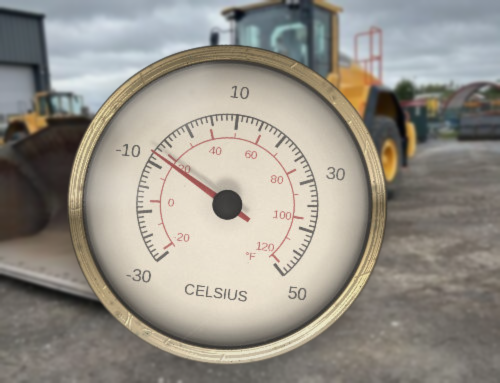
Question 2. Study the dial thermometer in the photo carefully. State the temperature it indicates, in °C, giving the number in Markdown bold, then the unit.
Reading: **-8** °C
